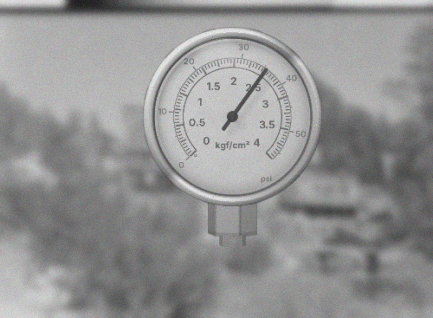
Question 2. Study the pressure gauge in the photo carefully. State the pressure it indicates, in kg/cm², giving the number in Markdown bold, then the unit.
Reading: **2.5** kg/cm²
